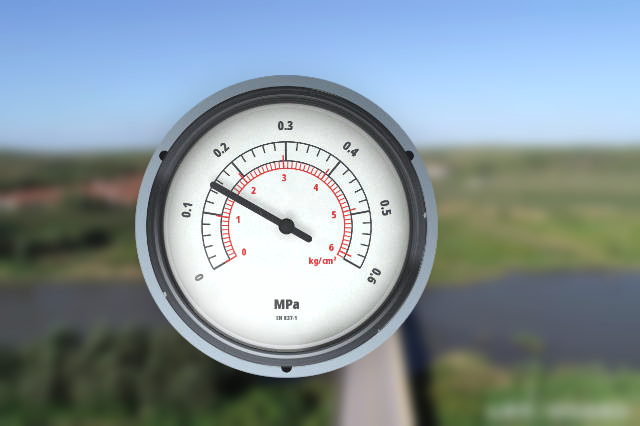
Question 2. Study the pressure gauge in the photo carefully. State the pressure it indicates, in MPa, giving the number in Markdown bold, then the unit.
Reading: **0.15** MPa
